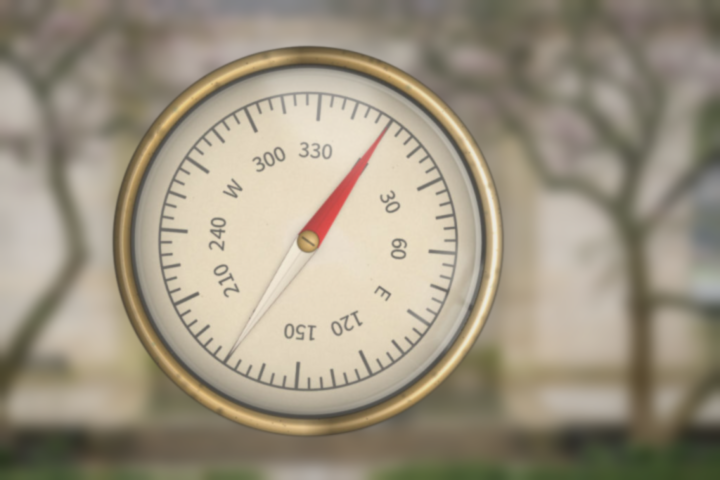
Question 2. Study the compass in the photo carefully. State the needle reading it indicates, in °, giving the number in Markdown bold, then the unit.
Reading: **0** °
